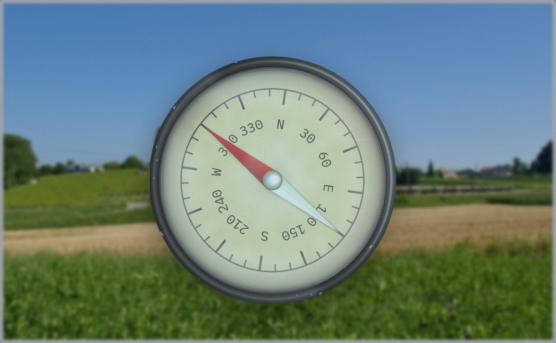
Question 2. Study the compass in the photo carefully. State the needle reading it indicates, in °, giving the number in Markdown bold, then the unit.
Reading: **300** °
